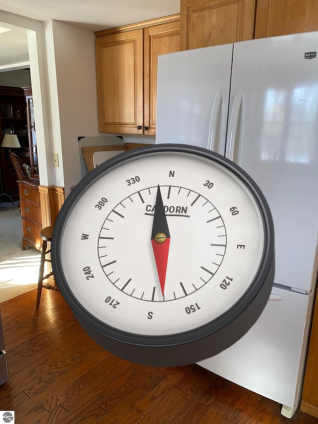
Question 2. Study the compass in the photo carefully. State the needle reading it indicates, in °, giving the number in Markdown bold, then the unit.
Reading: **170** °
